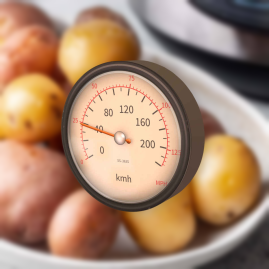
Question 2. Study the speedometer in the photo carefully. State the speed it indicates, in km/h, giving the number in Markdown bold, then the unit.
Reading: **40** km/h
